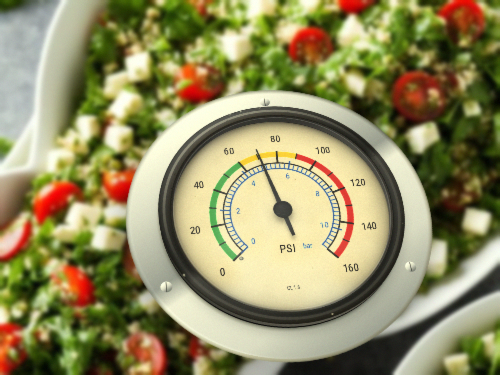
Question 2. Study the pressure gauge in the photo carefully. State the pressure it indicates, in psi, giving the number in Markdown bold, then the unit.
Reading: **70** psi
